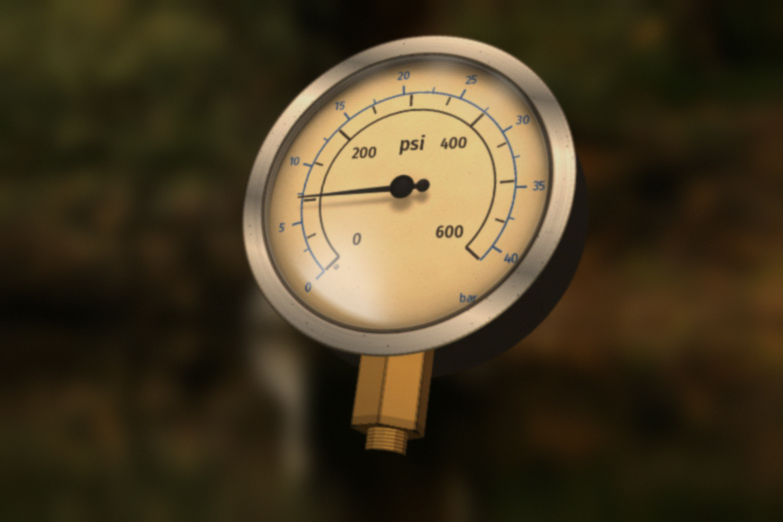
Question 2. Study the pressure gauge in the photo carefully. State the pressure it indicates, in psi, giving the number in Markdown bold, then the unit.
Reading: **100** psi
